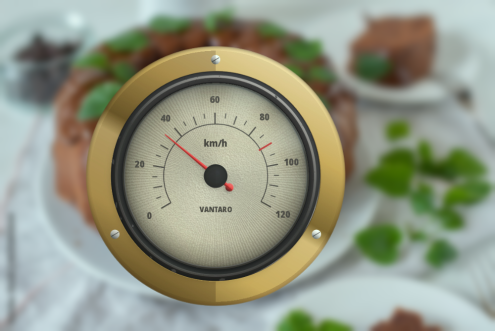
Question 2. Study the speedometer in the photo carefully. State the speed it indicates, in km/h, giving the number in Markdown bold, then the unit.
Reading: **35** km/h
